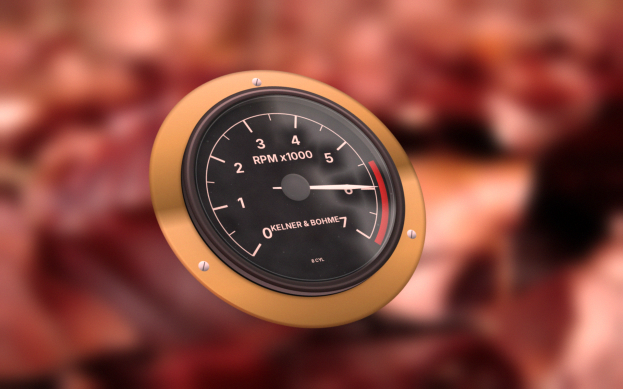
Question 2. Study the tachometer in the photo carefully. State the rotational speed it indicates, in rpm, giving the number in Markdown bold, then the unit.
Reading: **6000** rpm
